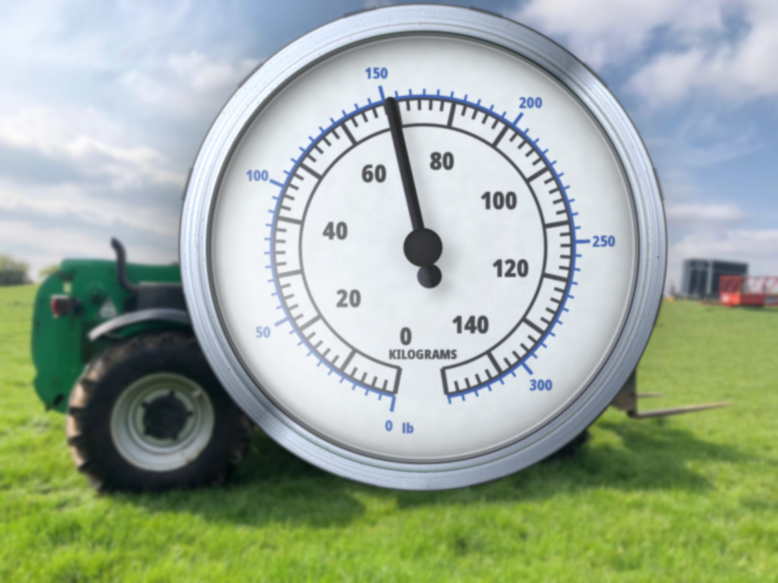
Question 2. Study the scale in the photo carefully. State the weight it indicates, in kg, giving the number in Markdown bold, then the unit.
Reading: **69** kg
